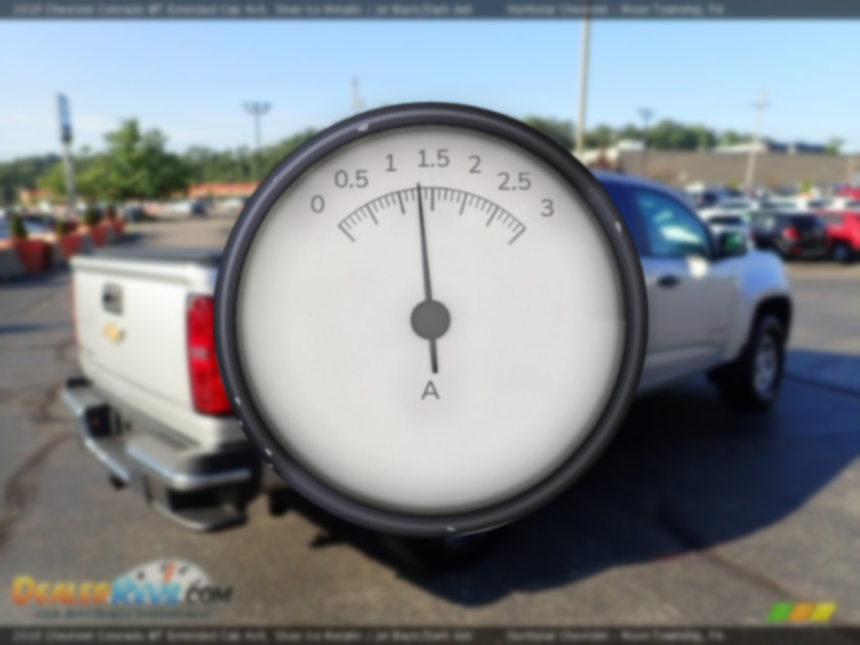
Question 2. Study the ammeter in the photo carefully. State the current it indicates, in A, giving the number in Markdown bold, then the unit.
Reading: **1.3** A
